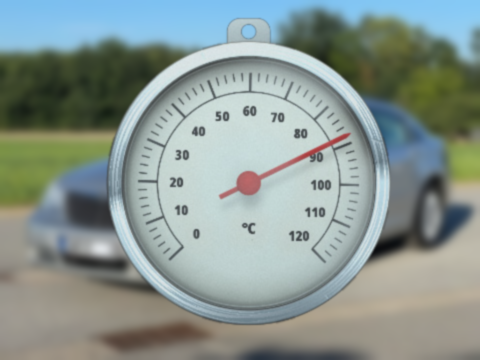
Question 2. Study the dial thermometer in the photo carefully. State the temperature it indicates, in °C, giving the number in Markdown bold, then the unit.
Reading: **88** °C
